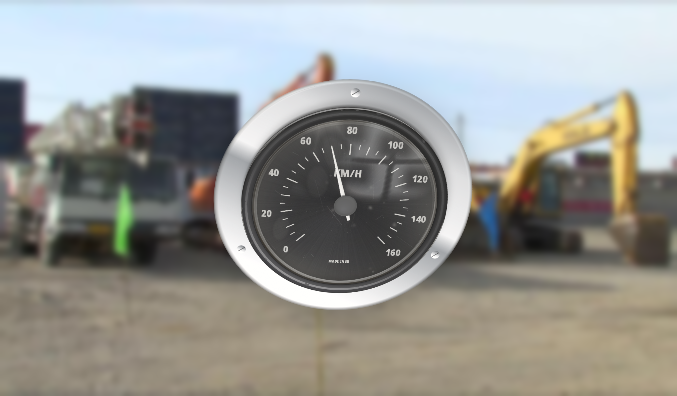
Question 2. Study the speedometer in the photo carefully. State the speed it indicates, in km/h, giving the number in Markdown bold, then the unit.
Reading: **70** km/h
